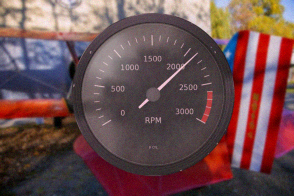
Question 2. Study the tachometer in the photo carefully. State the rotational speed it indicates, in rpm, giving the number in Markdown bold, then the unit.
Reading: **2100** rpm
